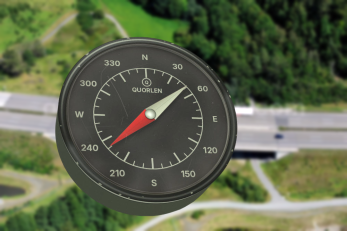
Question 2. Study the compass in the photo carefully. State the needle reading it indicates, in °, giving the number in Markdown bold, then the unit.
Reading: **230** °
